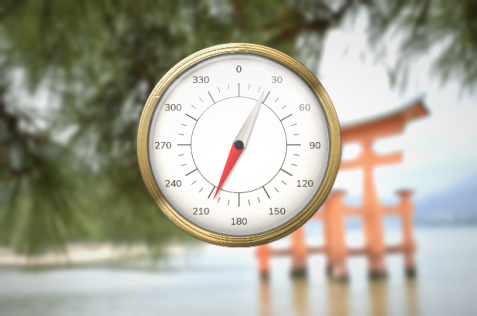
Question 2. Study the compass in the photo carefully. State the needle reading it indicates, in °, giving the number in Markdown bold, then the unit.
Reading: **205** °
